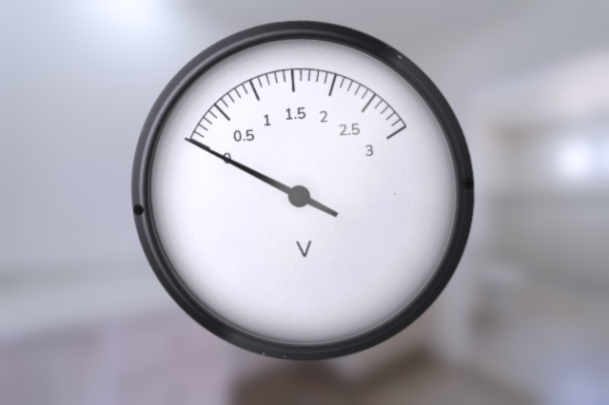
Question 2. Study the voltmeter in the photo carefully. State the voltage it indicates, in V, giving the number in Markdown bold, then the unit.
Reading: **0** V
